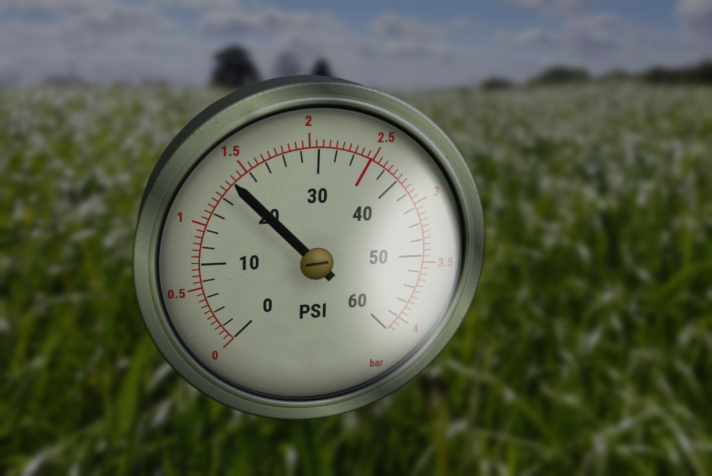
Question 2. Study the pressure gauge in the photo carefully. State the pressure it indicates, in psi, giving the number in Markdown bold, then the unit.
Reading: **20** psi
